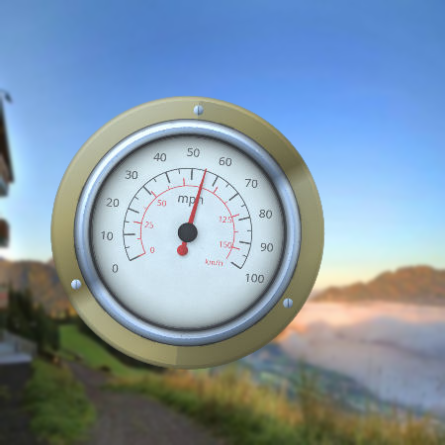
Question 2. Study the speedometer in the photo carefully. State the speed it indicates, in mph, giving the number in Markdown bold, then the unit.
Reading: **55** mph
